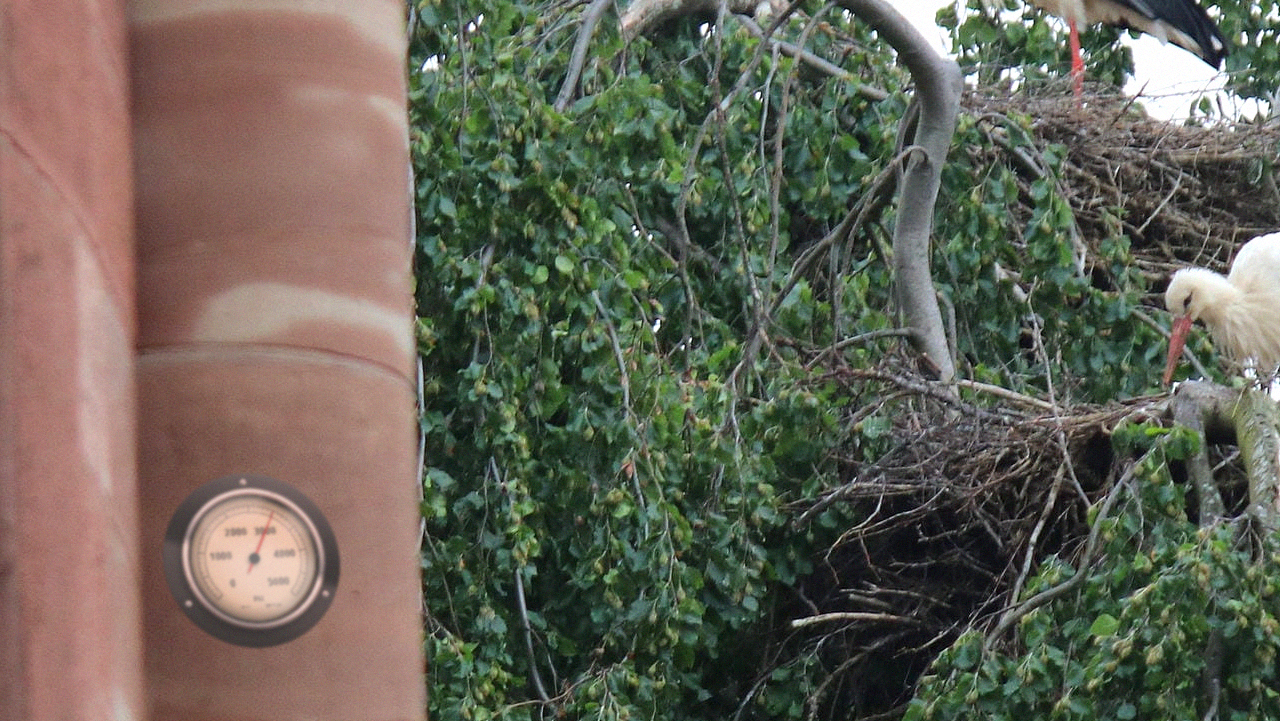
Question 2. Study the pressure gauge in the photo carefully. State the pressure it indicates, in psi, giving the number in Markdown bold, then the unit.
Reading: **3000** psi
